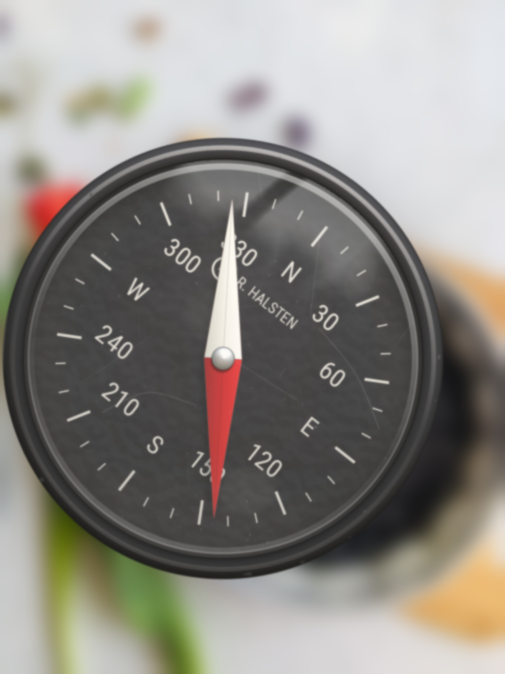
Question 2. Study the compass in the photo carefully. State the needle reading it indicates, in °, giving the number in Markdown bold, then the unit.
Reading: **145** °
